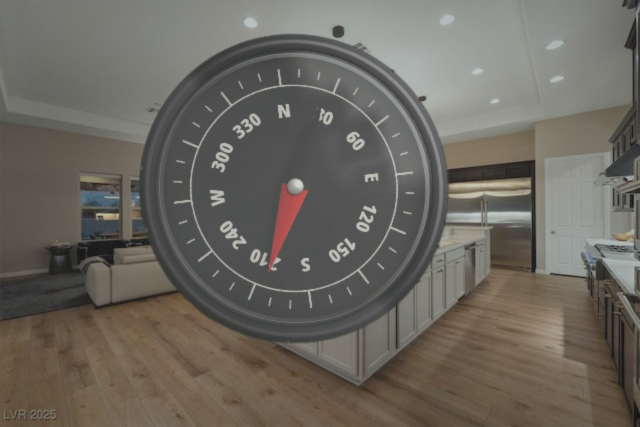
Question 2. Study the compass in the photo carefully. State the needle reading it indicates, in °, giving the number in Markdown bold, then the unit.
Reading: **205** °
